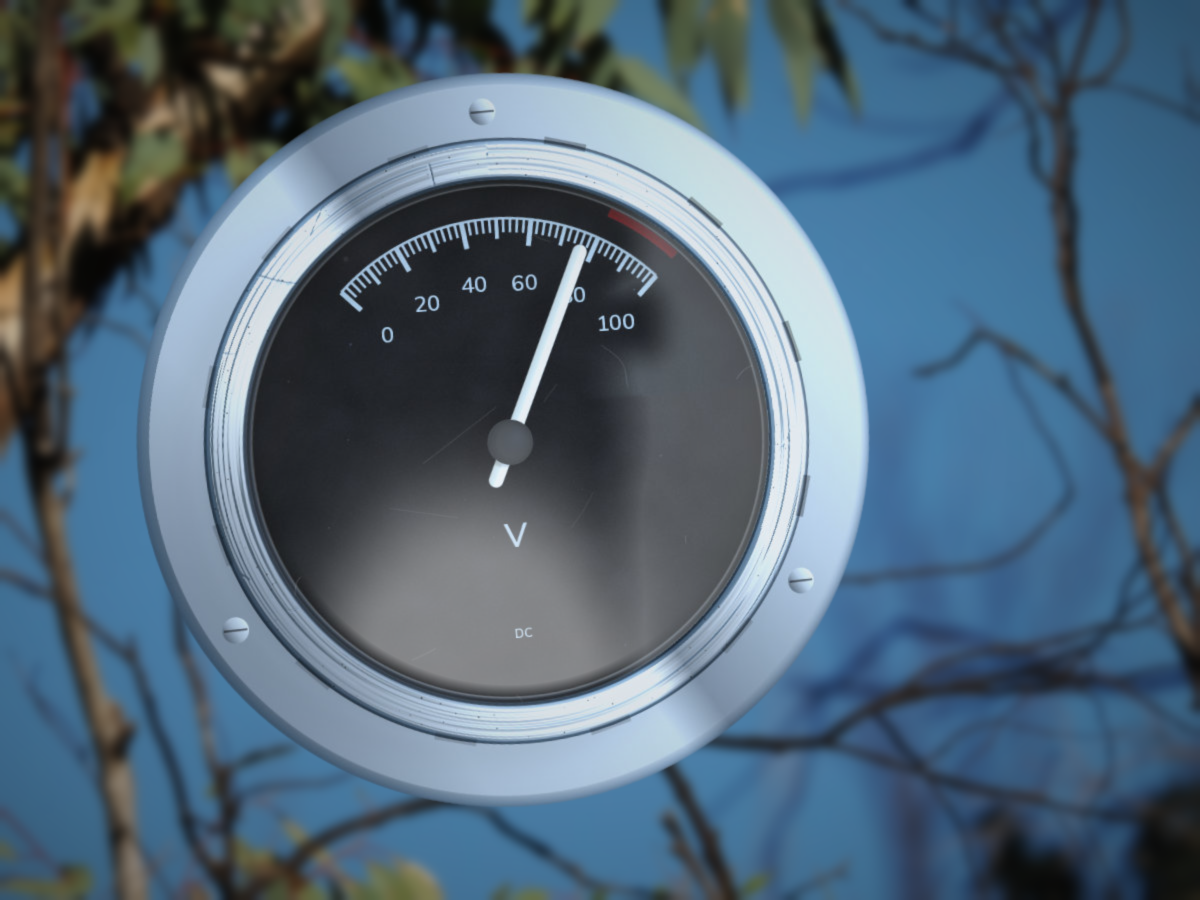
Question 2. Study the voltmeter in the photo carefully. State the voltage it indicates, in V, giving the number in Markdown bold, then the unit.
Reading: **76** V
